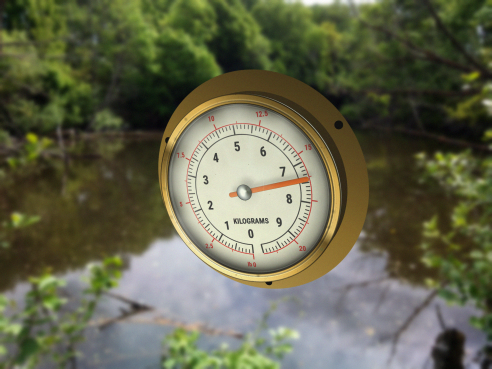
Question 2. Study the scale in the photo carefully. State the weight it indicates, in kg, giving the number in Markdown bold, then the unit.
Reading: **7.4** kg
